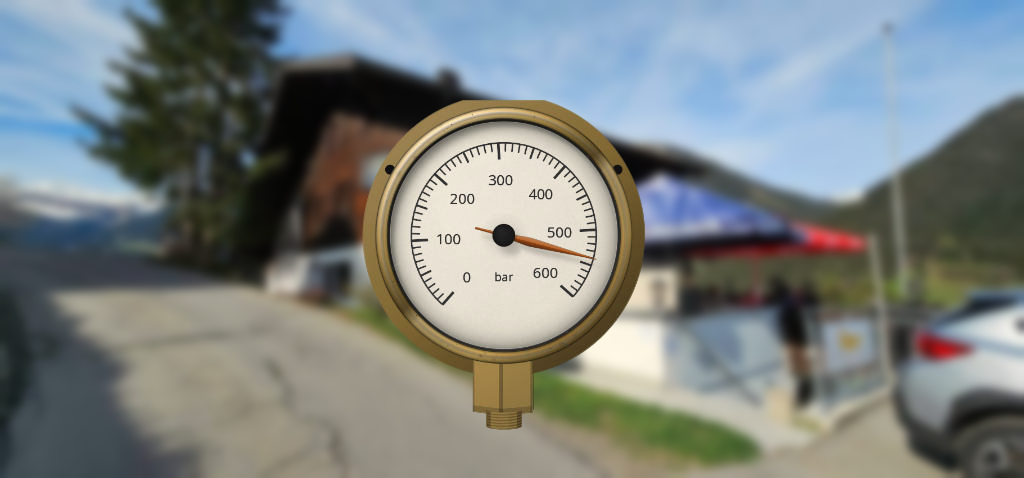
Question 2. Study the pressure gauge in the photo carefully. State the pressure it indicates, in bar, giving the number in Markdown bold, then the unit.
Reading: **540** bar
